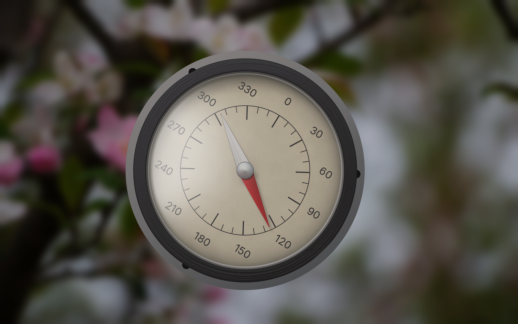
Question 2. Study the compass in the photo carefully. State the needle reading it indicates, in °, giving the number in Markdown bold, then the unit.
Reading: **125** °
